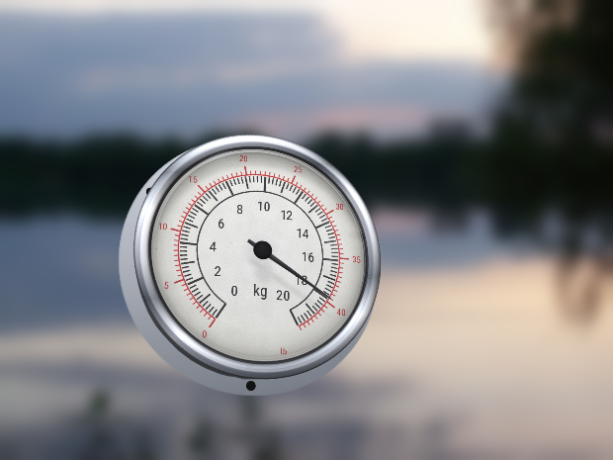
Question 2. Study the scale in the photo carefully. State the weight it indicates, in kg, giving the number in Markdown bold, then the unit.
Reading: **18** kg
